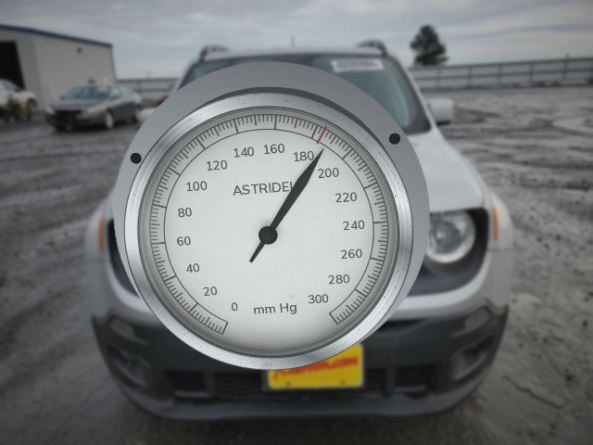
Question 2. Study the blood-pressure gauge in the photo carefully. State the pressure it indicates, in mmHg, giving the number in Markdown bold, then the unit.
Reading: **188** mmHg
